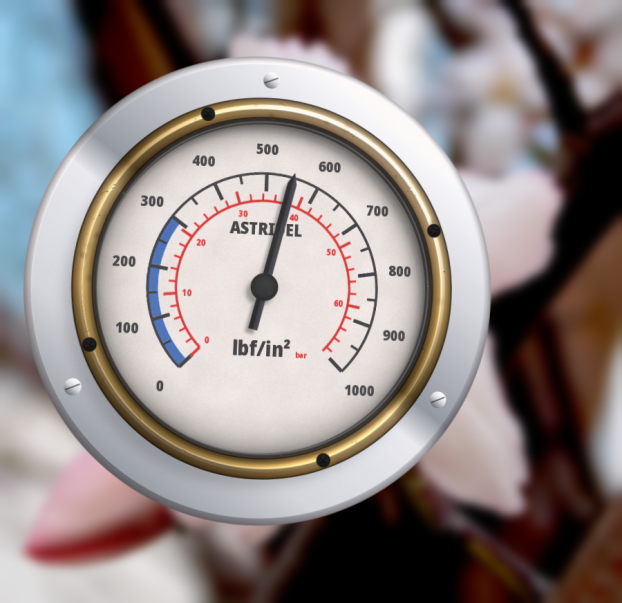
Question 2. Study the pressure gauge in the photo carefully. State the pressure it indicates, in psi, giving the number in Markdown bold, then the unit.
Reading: **550** psi
